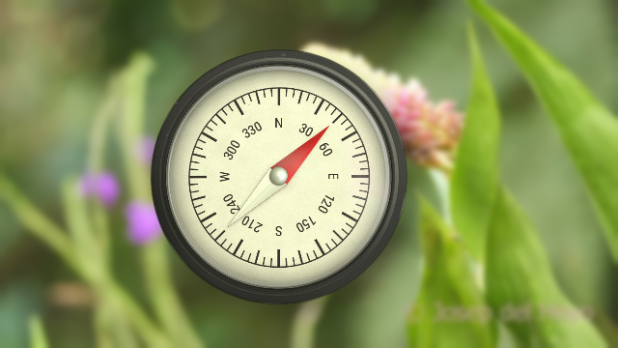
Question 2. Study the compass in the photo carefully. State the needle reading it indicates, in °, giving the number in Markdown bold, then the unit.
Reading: **45** °
